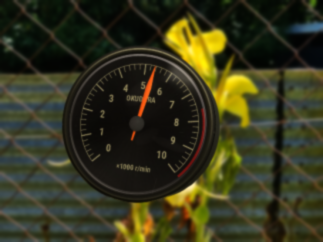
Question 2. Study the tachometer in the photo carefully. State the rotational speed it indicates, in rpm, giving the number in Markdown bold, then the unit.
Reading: **5400** rpm
